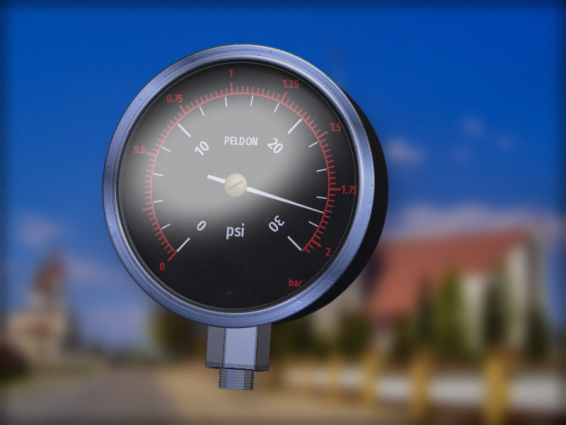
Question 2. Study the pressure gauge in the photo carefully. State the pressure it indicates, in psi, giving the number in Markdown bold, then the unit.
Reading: **27** psi
